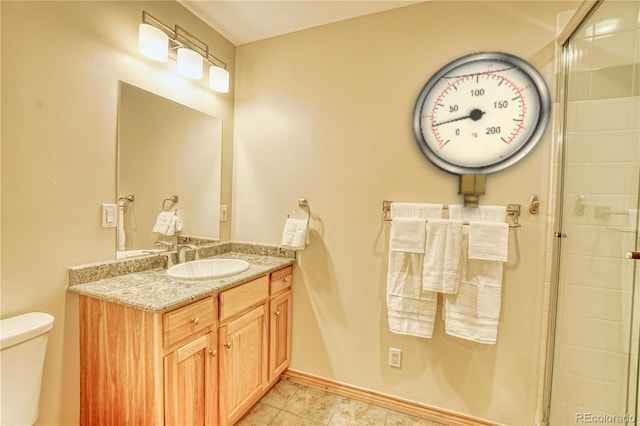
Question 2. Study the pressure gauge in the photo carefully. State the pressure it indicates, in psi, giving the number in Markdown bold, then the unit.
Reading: **25** psi
